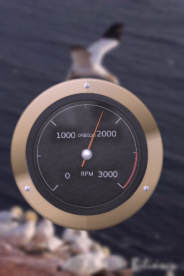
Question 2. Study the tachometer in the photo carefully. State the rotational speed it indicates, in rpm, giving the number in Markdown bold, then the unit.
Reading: **1750** rpm
